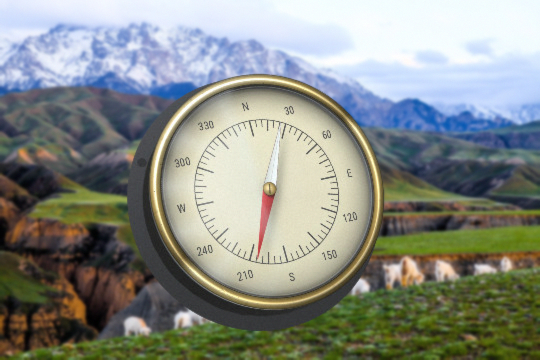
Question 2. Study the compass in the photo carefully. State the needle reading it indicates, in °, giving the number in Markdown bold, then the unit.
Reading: **205** °
